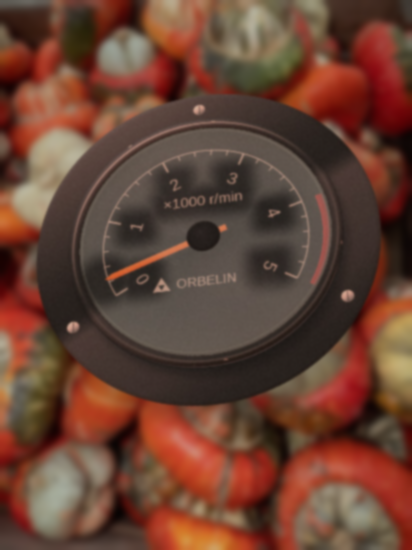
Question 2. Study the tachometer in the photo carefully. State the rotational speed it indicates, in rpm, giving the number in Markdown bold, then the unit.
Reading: **200** rpm
